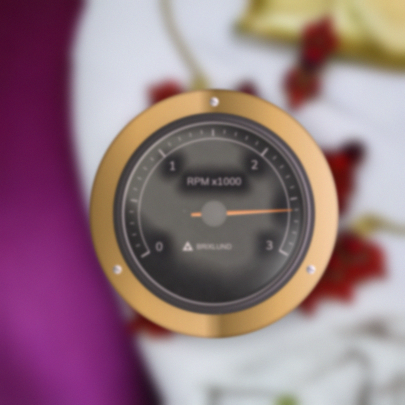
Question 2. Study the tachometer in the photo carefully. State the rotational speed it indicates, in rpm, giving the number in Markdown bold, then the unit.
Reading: **2600** rpm
